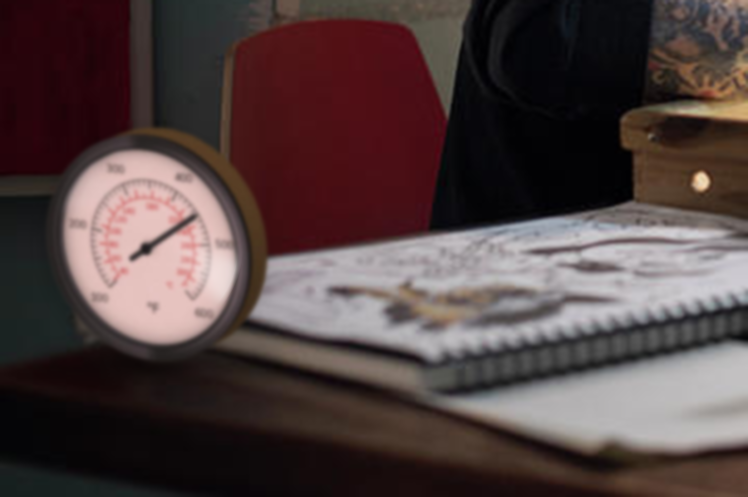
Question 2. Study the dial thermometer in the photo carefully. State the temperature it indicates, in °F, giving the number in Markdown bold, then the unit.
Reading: **450** °F
